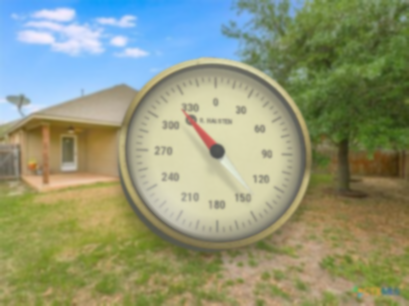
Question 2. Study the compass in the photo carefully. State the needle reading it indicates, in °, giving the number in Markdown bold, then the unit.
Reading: **320** °
